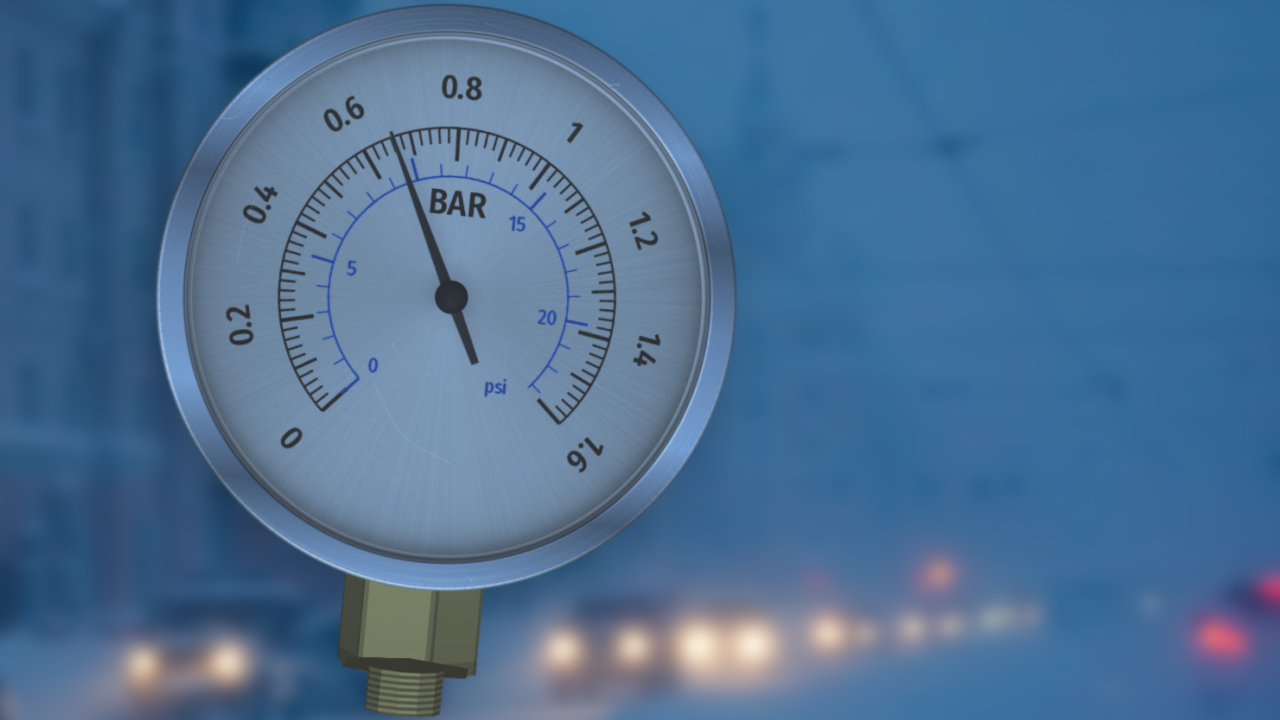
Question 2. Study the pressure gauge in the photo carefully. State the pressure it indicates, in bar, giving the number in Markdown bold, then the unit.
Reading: **0.66** bar
